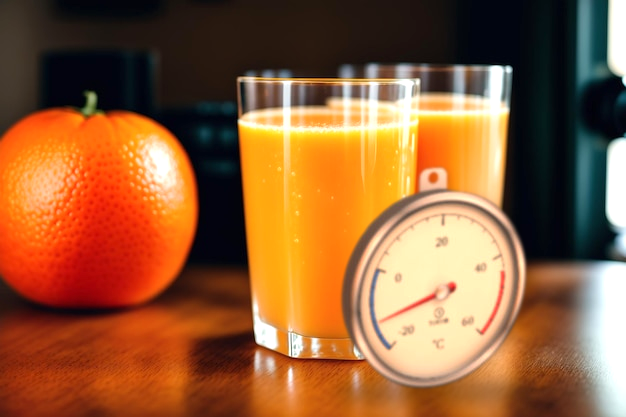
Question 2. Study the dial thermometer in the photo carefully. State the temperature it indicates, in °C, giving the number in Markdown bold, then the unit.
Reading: **-12** °C
